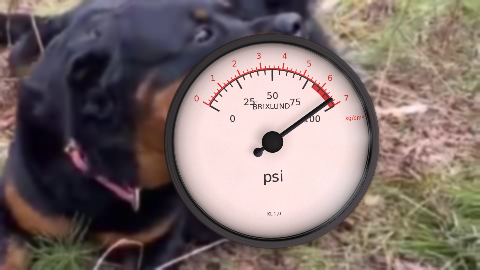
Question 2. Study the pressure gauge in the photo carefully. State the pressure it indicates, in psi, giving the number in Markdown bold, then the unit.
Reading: **95** psi
